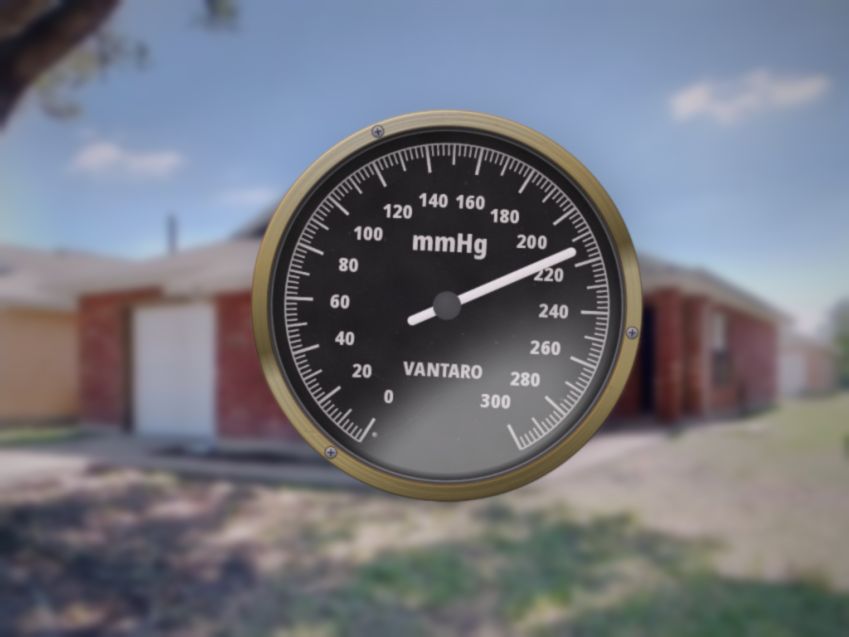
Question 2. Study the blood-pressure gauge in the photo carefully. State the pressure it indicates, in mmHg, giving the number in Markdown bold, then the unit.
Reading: **214** mmHg
